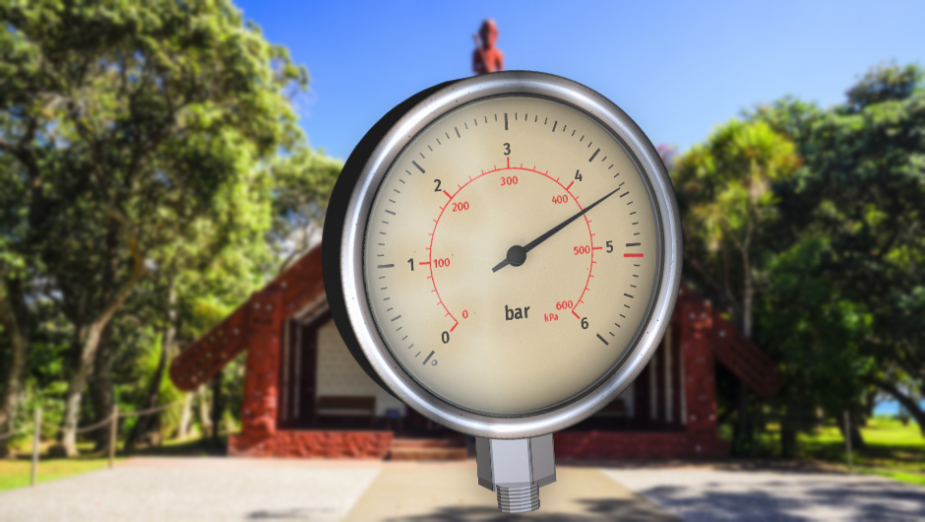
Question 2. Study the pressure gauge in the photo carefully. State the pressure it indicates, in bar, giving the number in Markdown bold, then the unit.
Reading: **4.4** bar
